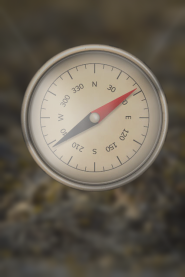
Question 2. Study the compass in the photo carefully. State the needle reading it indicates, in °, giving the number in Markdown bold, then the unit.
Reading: **55** °
